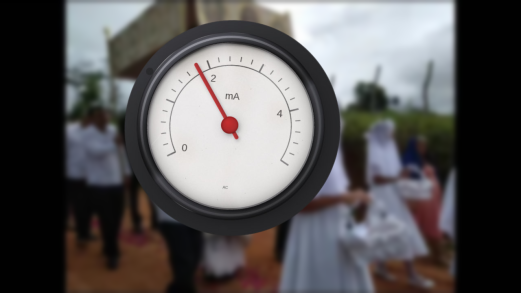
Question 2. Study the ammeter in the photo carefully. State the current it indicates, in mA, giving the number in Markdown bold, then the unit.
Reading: **1.8** mA
